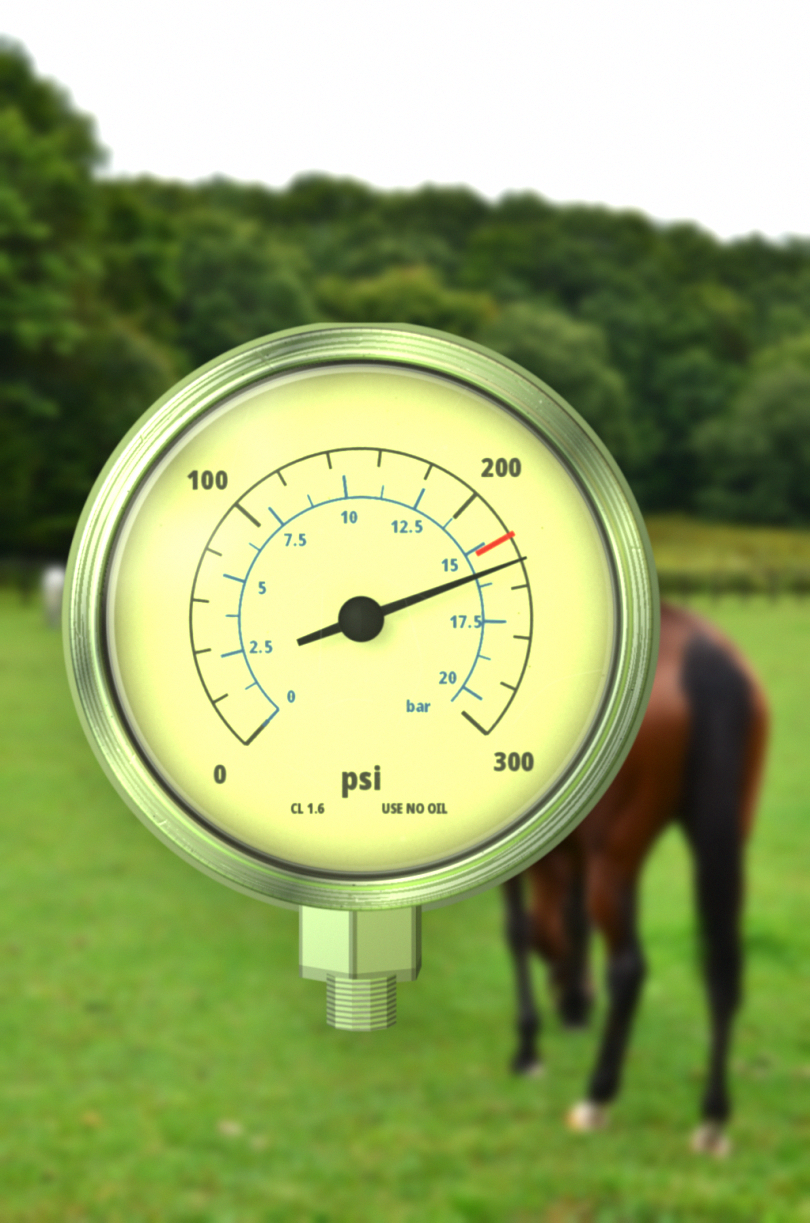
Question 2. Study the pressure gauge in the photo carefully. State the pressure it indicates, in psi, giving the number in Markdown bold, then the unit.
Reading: **230** psi
